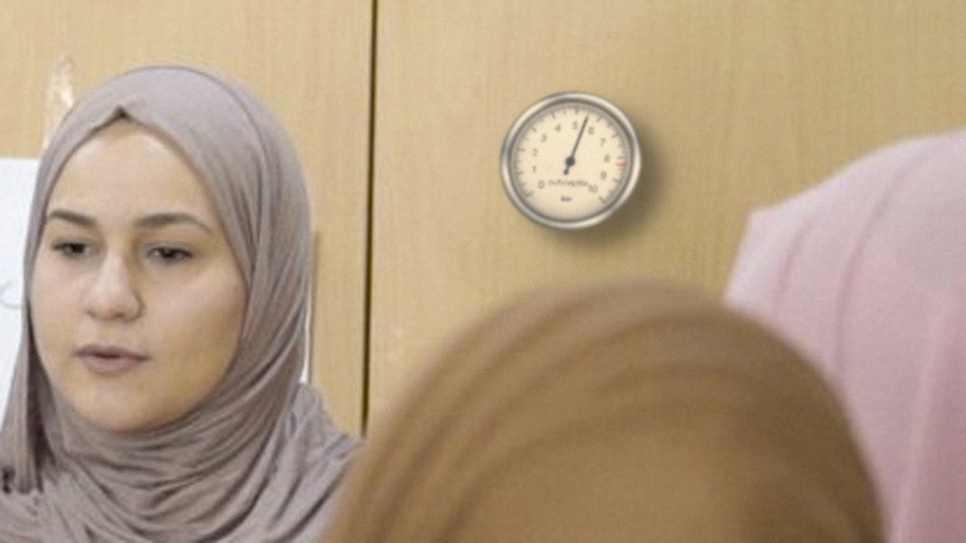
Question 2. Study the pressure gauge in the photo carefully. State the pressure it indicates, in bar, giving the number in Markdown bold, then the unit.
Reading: **5.5** bar
